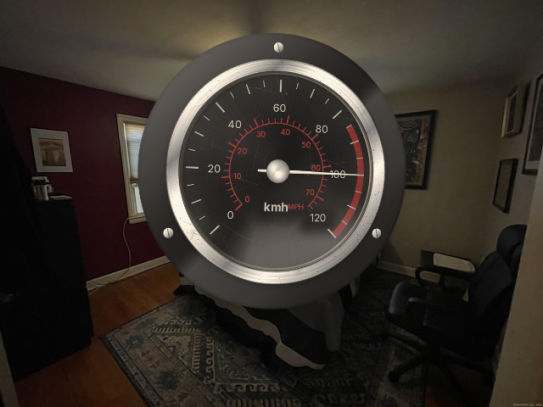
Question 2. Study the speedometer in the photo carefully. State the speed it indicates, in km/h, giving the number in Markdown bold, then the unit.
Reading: **100** km/h
